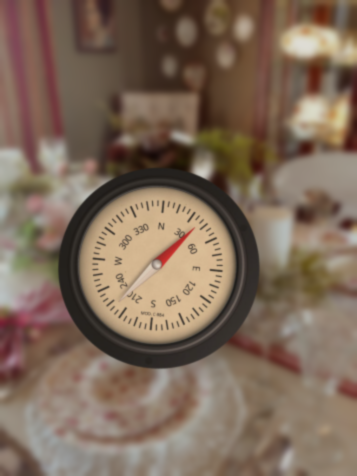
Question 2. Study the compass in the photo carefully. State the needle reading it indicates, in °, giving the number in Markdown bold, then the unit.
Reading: **40** °
